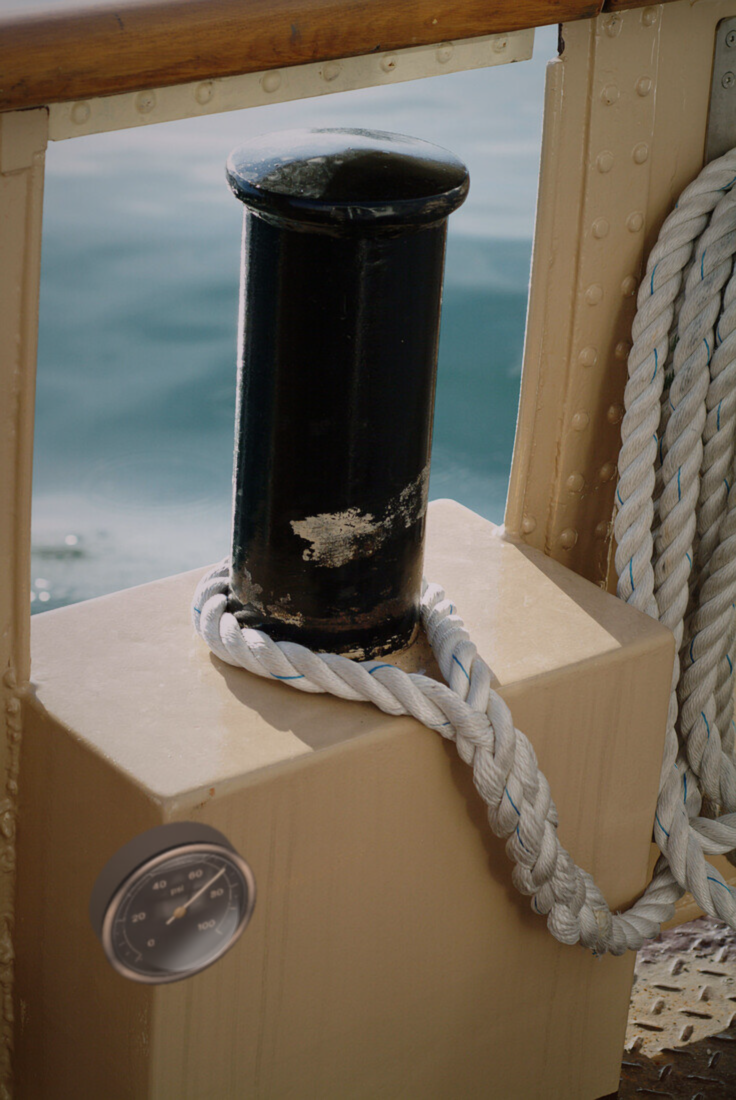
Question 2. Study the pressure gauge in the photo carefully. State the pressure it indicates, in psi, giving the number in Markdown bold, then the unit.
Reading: **70** psi
